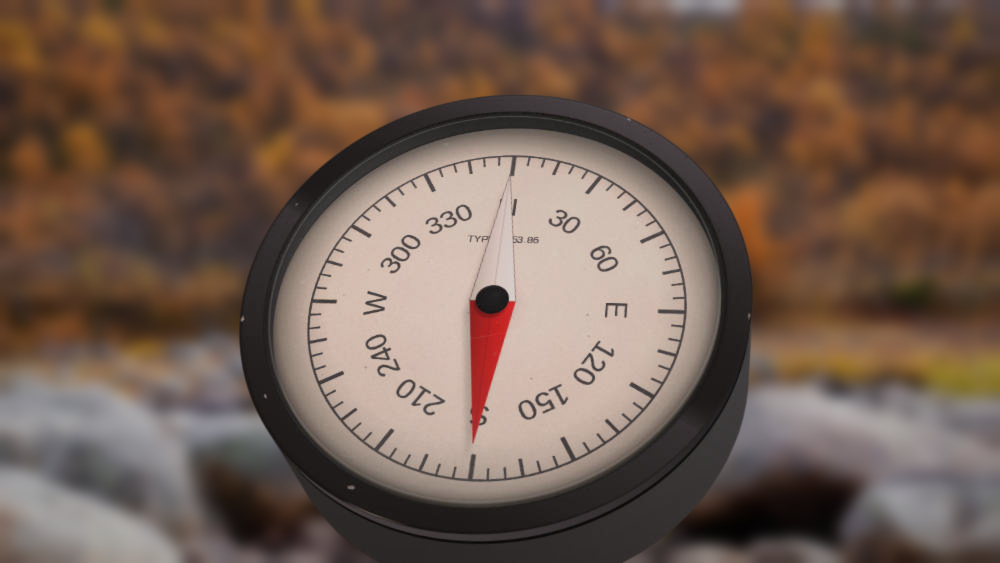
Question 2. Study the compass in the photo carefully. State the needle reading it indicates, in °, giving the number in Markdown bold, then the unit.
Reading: **180** °
